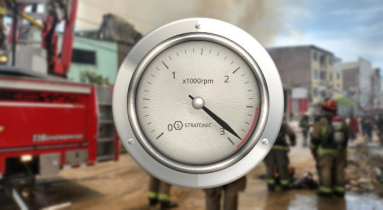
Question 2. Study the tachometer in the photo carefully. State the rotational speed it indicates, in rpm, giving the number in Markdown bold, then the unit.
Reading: **2900** rpm
